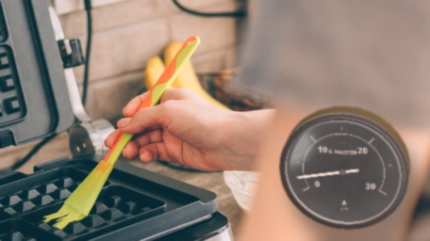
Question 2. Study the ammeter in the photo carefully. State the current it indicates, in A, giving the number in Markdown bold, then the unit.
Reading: **2.5** A
